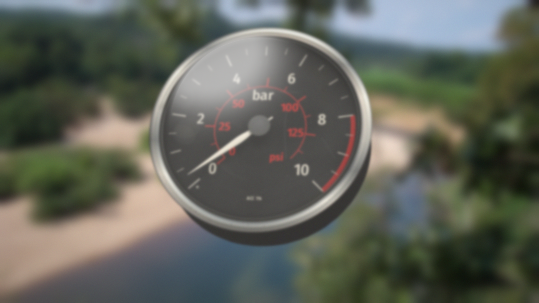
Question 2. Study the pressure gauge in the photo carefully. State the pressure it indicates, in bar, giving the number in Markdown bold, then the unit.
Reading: **0.25** bar
